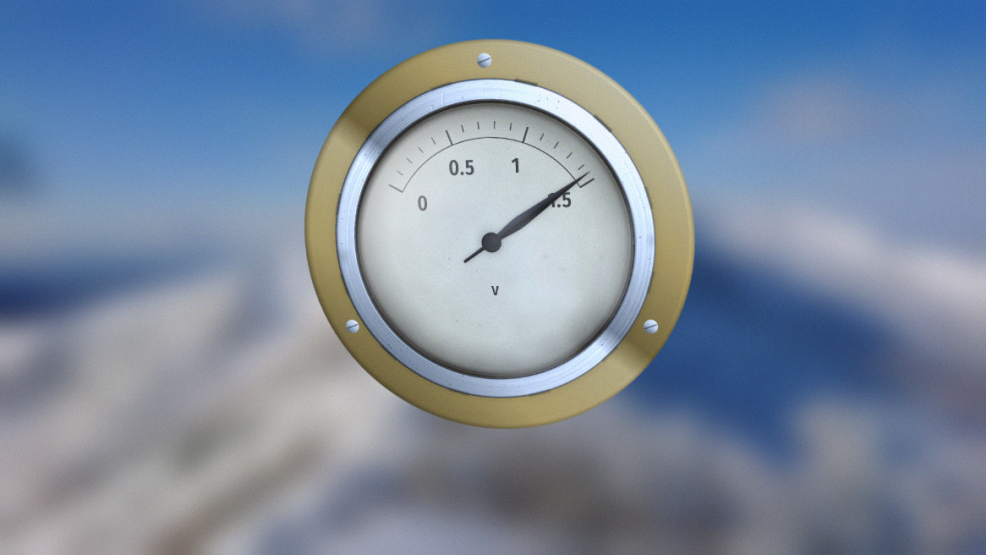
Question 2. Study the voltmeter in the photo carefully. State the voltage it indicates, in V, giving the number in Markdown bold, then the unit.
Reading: **1.45** V
